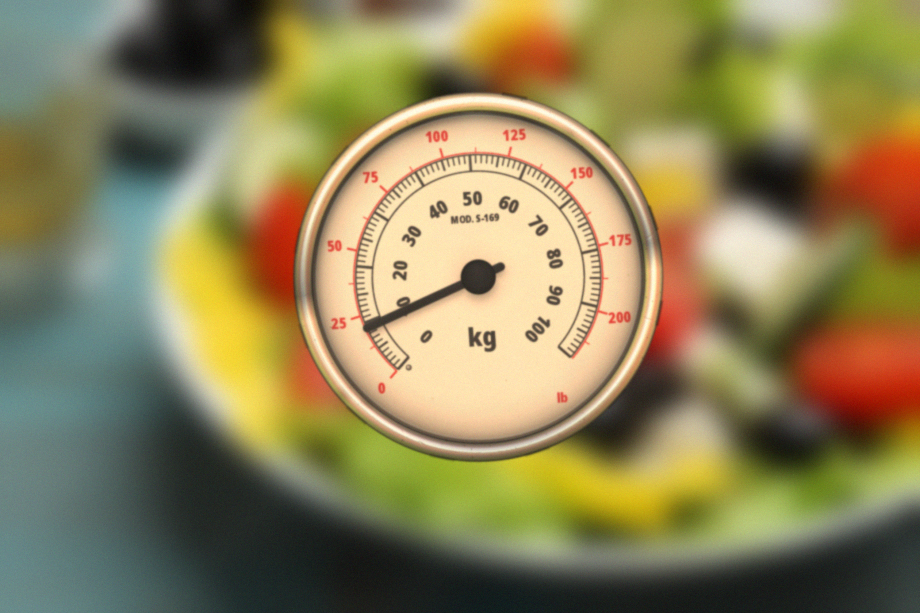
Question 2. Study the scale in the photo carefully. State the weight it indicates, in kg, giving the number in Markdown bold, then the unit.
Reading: **9** kg
